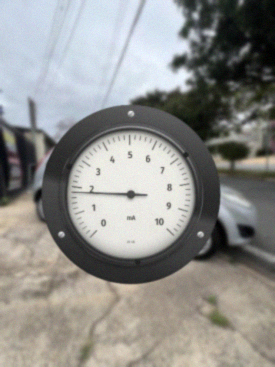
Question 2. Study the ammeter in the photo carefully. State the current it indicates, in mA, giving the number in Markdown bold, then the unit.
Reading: **1.8** mA
